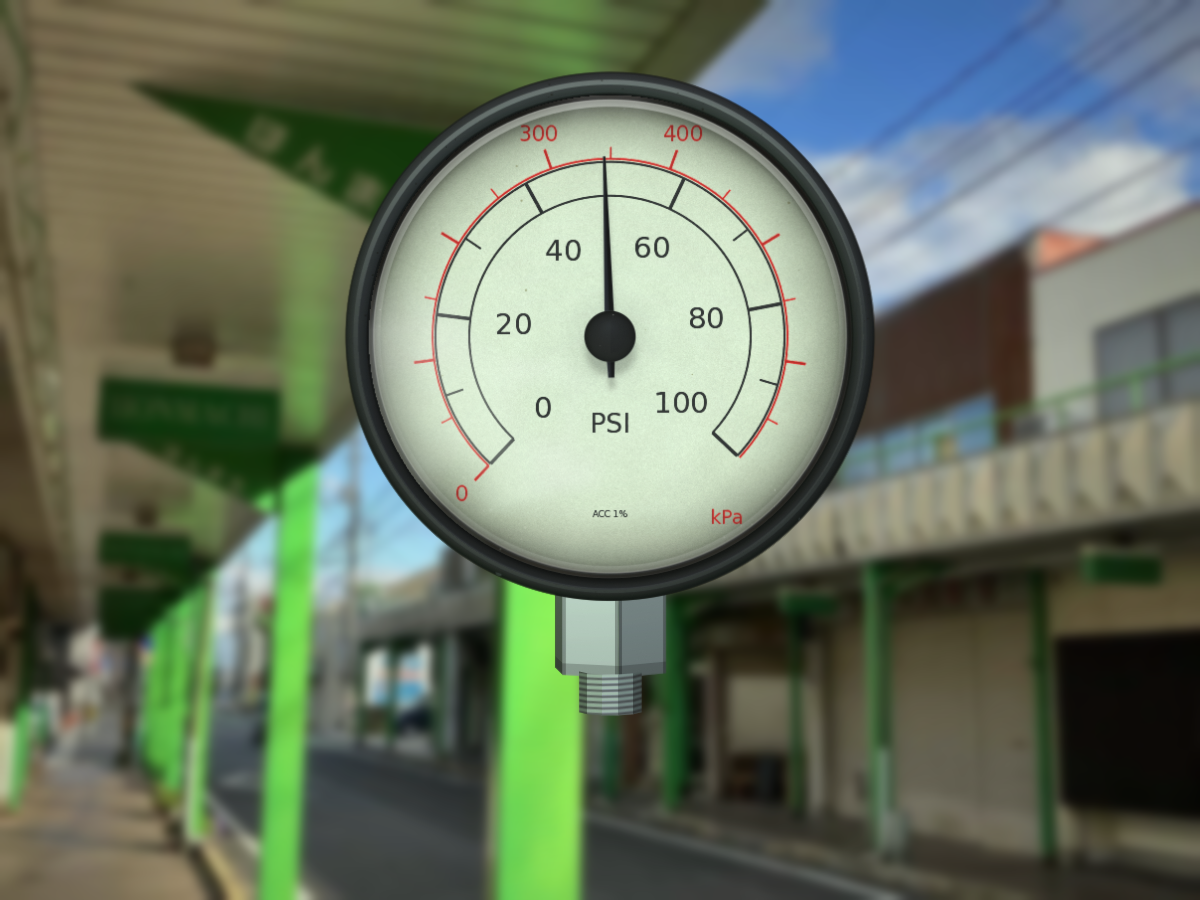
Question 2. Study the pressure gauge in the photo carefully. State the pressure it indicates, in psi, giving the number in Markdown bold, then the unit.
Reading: **50** psi
